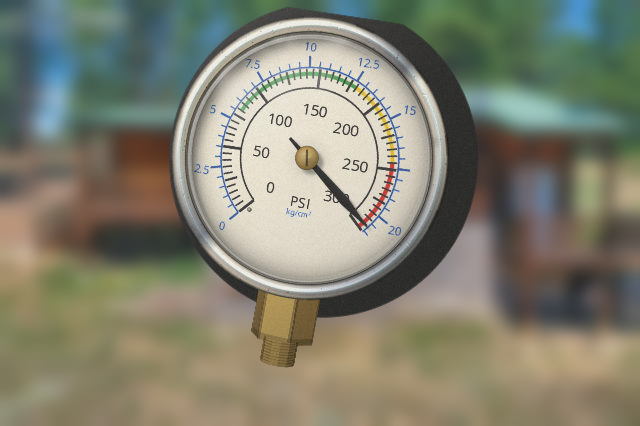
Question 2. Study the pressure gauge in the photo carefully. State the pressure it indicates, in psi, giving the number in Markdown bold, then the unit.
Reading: **295** psi
